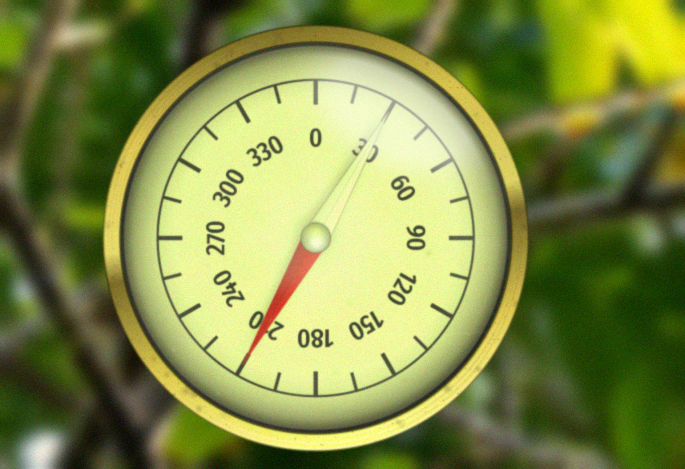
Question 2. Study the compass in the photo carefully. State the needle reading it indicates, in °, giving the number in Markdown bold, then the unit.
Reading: **210** °
